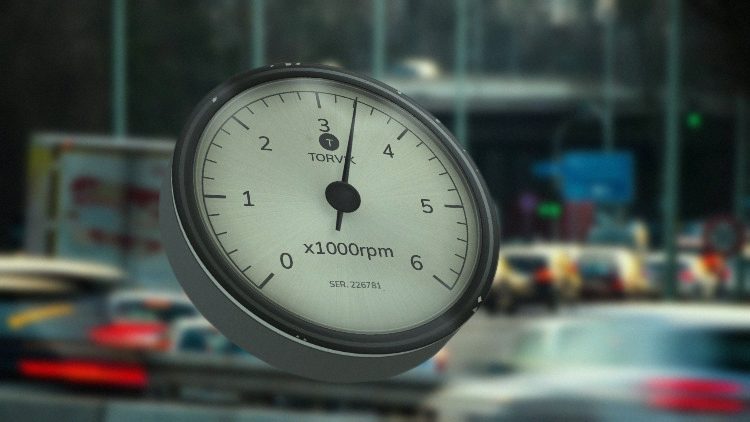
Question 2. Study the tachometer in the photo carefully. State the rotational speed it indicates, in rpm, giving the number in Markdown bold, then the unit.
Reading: **3400** rpm
